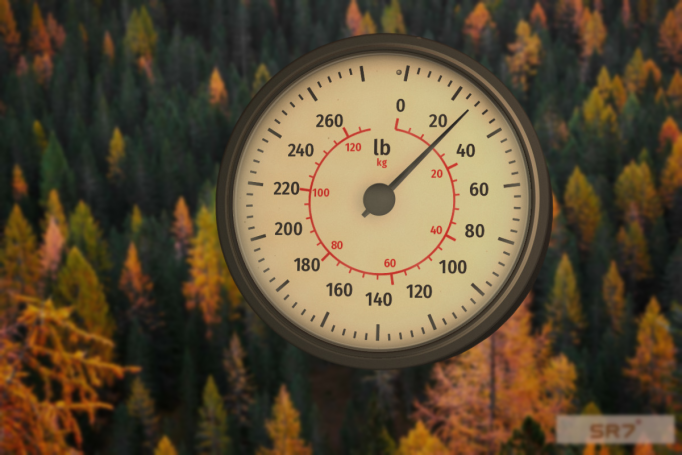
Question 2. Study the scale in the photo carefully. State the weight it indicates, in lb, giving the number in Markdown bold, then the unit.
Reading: **28** lb
